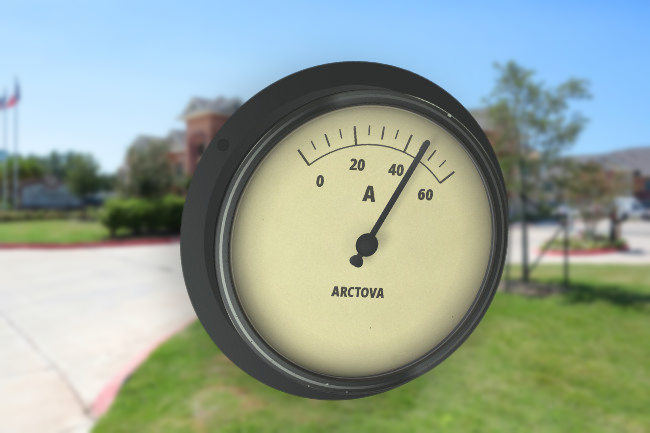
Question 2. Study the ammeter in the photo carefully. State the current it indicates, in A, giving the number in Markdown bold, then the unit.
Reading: **45** A
